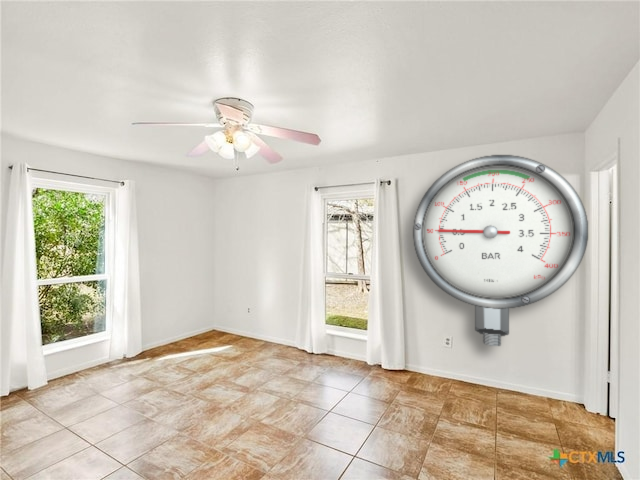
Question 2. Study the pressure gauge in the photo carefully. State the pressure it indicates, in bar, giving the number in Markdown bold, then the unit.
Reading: **0.5** bar
